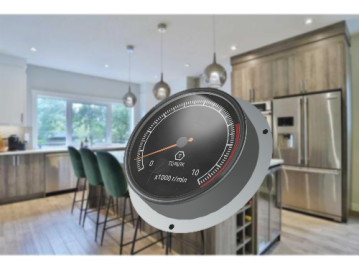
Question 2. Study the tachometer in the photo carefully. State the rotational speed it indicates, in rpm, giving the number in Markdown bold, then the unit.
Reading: **500** rpm
